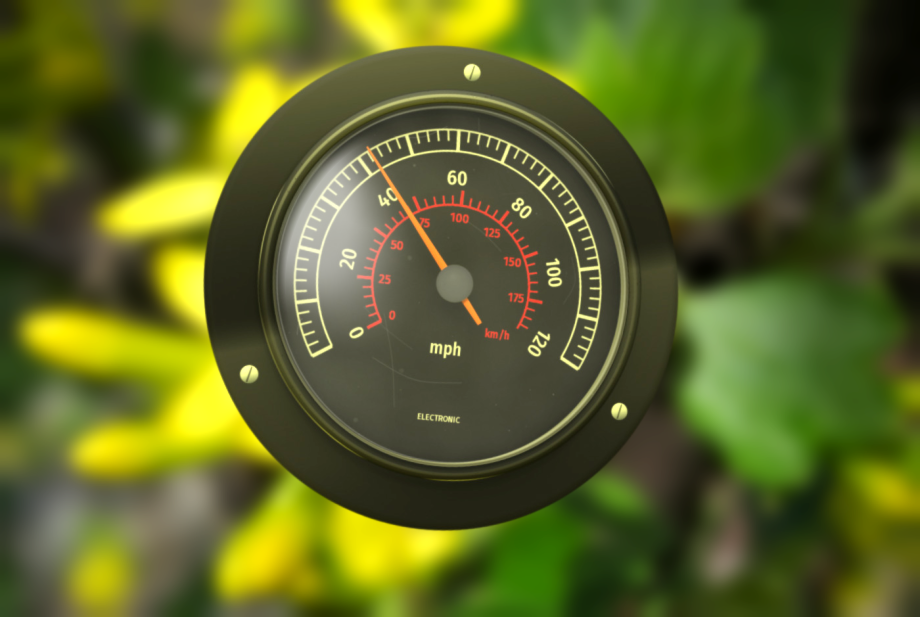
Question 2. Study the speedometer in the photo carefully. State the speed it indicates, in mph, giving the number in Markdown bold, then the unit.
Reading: **42** mph
